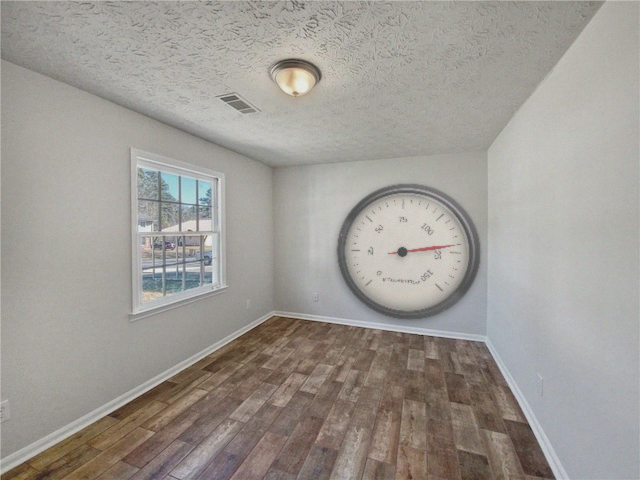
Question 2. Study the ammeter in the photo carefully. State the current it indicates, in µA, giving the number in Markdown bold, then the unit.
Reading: **120** µA
